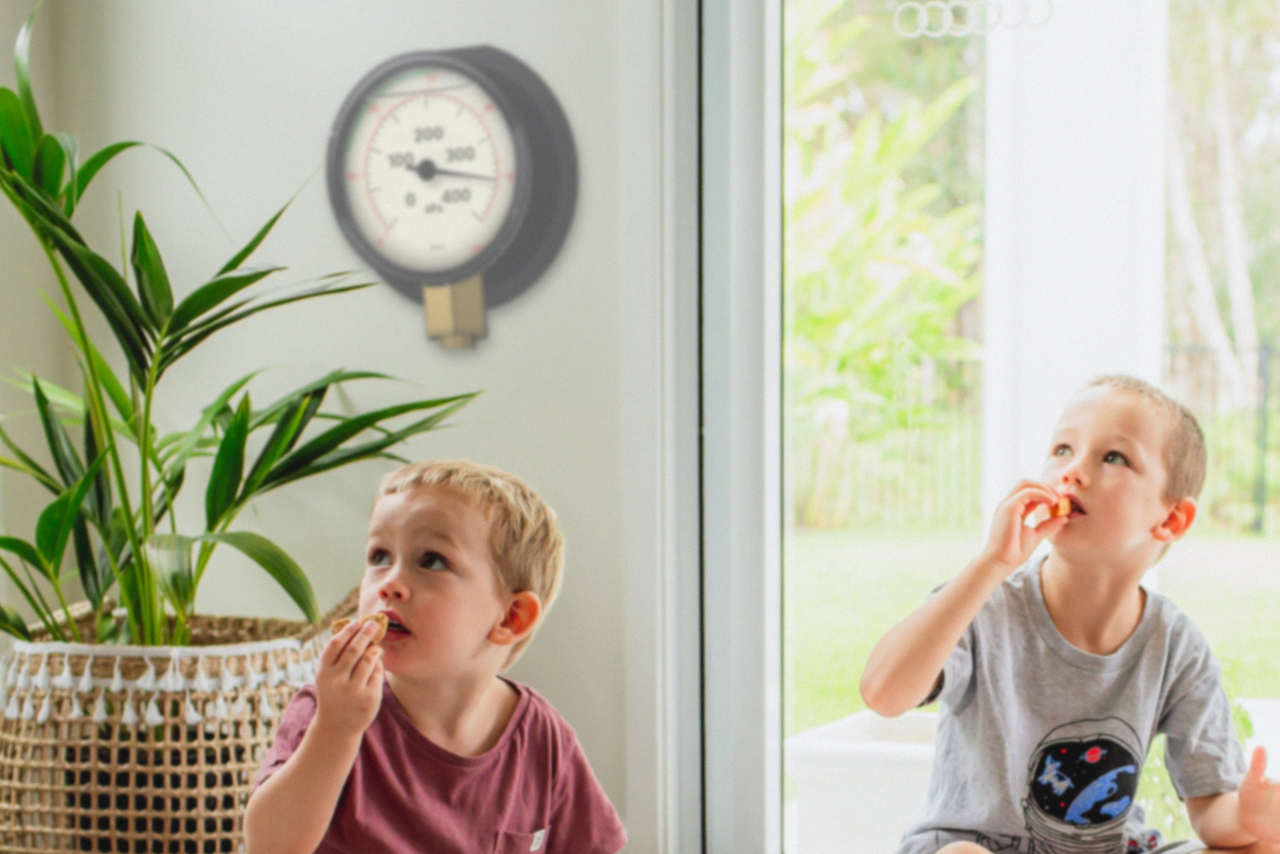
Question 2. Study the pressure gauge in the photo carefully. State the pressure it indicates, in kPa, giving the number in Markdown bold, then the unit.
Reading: **350** kPa
